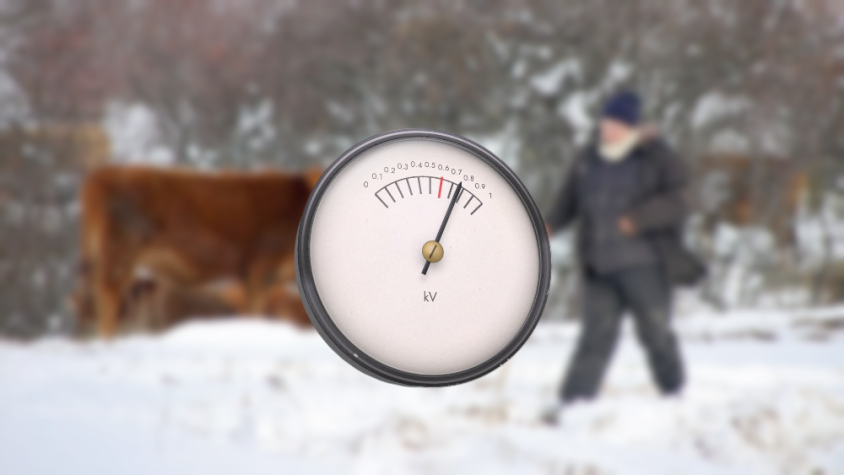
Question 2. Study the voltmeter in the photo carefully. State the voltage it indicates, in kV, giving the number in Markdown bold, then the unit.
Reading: **0.75** kV
